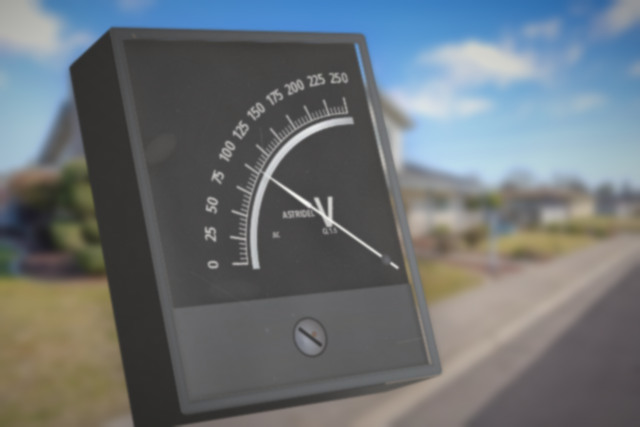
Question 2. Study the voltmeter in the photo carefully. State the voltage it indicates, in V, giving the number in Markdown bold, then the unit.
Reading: **100** V
